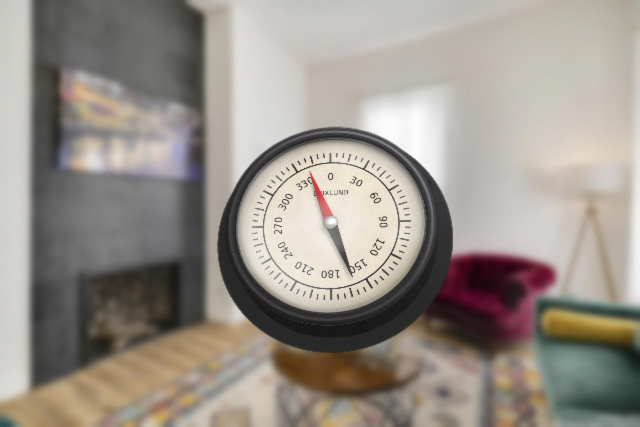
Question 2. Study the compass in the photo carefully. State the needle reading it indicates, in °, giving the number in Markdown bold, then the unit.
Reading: **340** °
